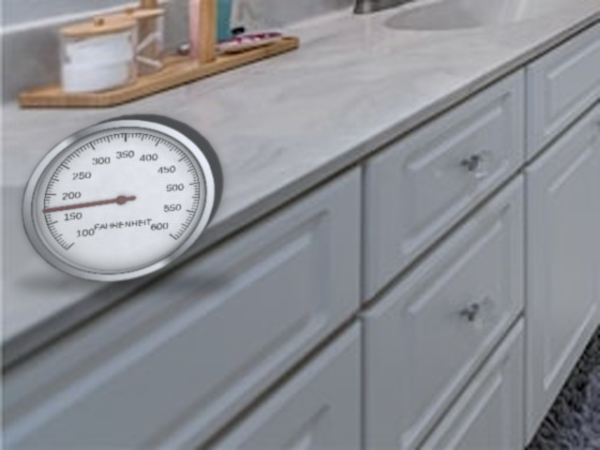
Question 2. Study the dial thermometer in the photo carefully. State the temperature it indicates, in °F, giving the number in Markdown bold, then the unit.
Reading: **175** °F
